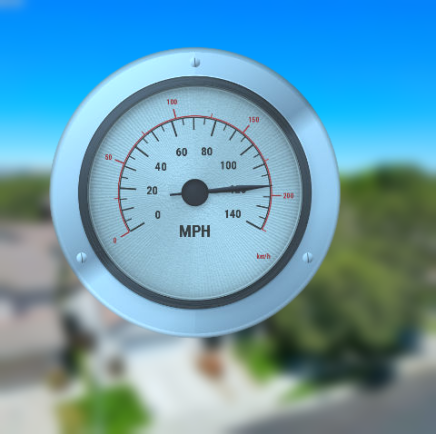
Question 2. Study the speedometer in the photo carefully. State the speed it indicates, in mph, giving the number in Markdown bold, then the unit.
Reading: **120** mph
